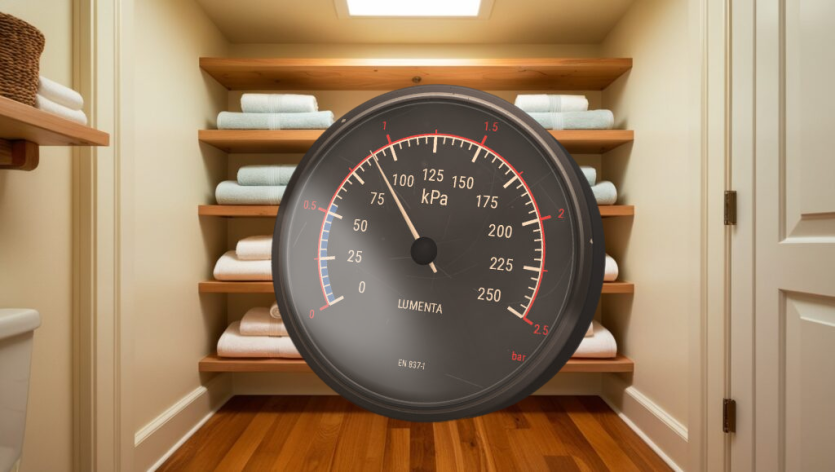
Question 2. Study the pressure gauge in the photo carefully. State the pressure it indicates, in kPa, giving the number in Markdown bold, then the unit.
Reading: **90** kPa
